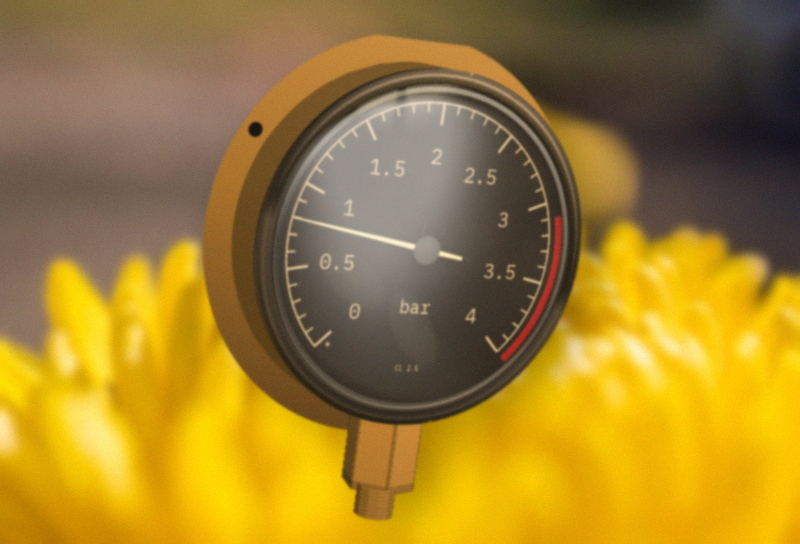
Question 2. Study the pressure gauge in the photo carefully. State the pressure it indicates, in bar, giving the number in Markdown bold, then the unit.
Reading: **0.8** bar
